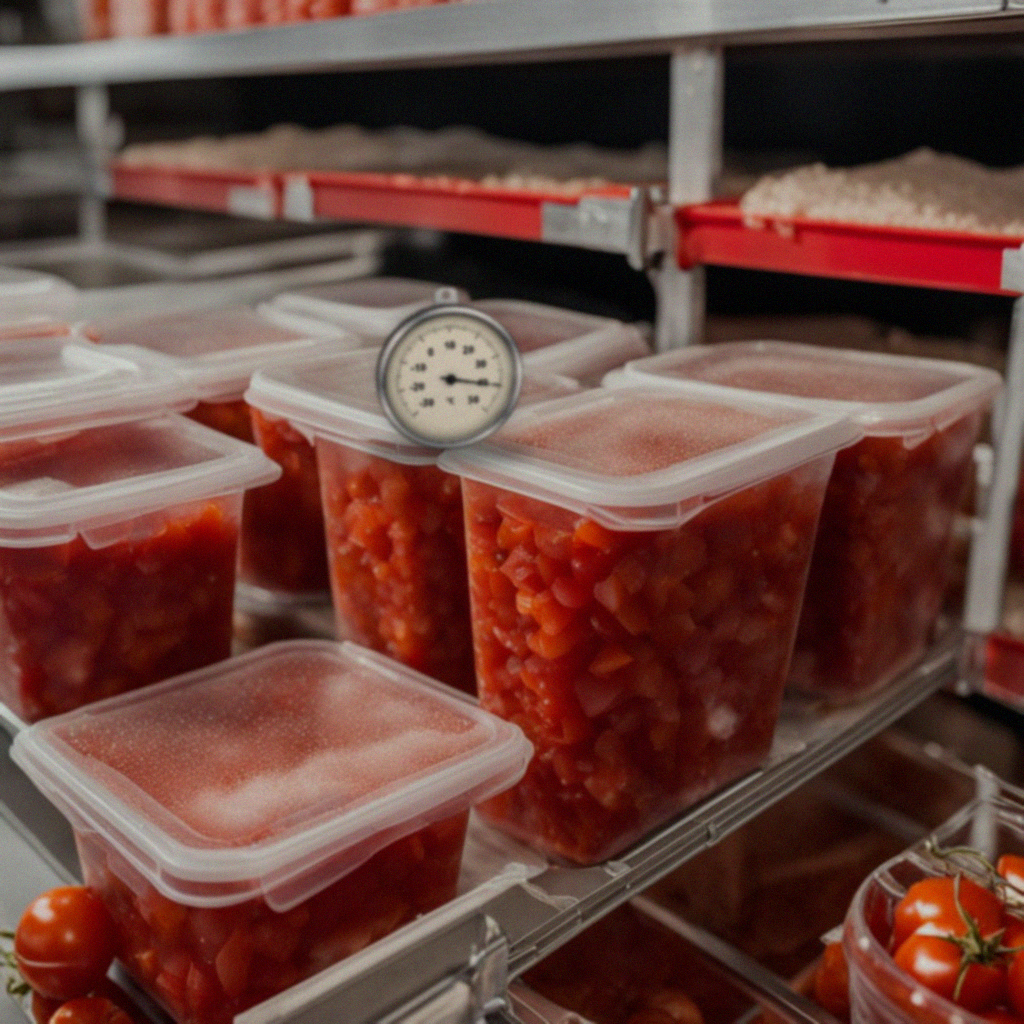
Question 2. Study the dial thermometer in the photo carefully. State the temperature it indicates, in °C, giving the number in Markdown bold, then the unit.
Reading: **40** °C
